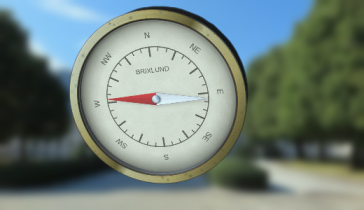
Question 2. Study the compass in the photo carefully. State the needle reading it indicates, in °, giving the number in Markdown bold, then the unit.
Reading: **275** °
